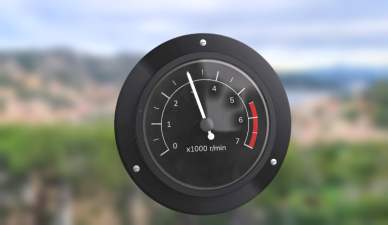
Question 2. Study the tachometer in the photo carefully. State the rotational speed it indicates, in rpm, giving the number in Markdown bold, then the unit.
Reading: **3000** rpm
